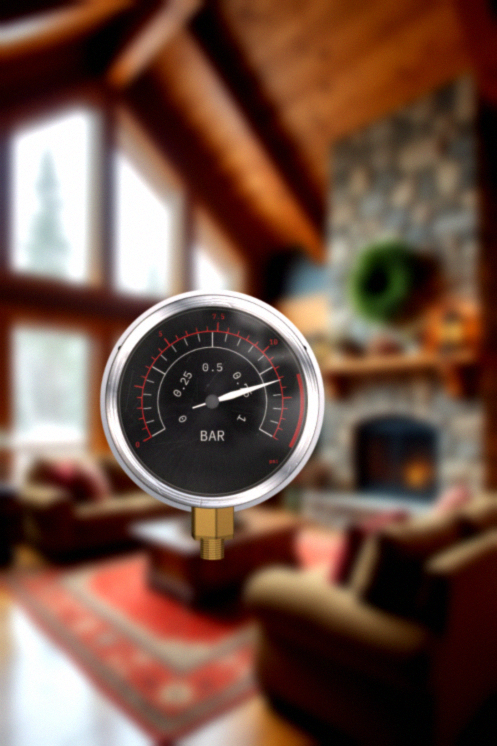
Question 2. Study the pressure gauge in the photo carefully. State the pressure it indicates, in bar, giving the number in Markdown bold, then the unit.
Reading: **0.8** bar
